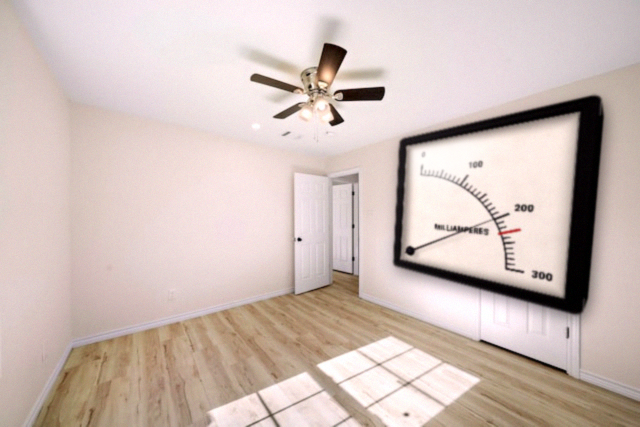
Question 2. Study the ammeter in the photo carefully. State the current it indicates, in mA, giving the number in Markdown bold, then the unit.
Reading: **200** mA
